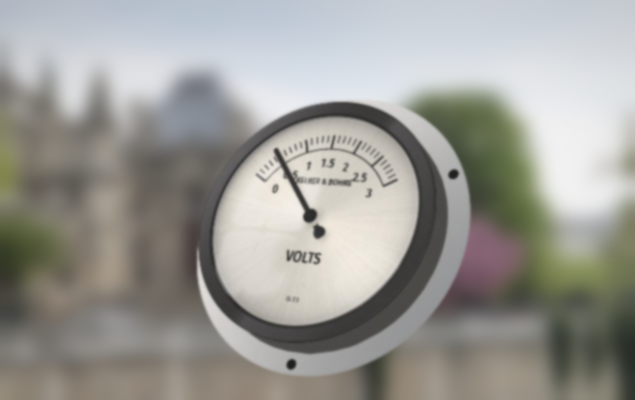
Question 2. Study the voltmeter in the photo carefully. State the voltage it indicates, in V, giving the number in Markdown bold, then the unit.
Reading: **0.5** V
